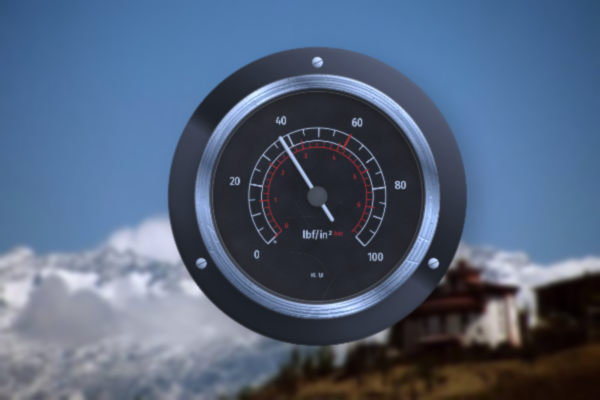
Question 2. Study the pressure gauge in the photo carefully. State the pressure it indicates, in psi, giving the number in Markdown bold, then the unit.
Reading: **37.5** psi
